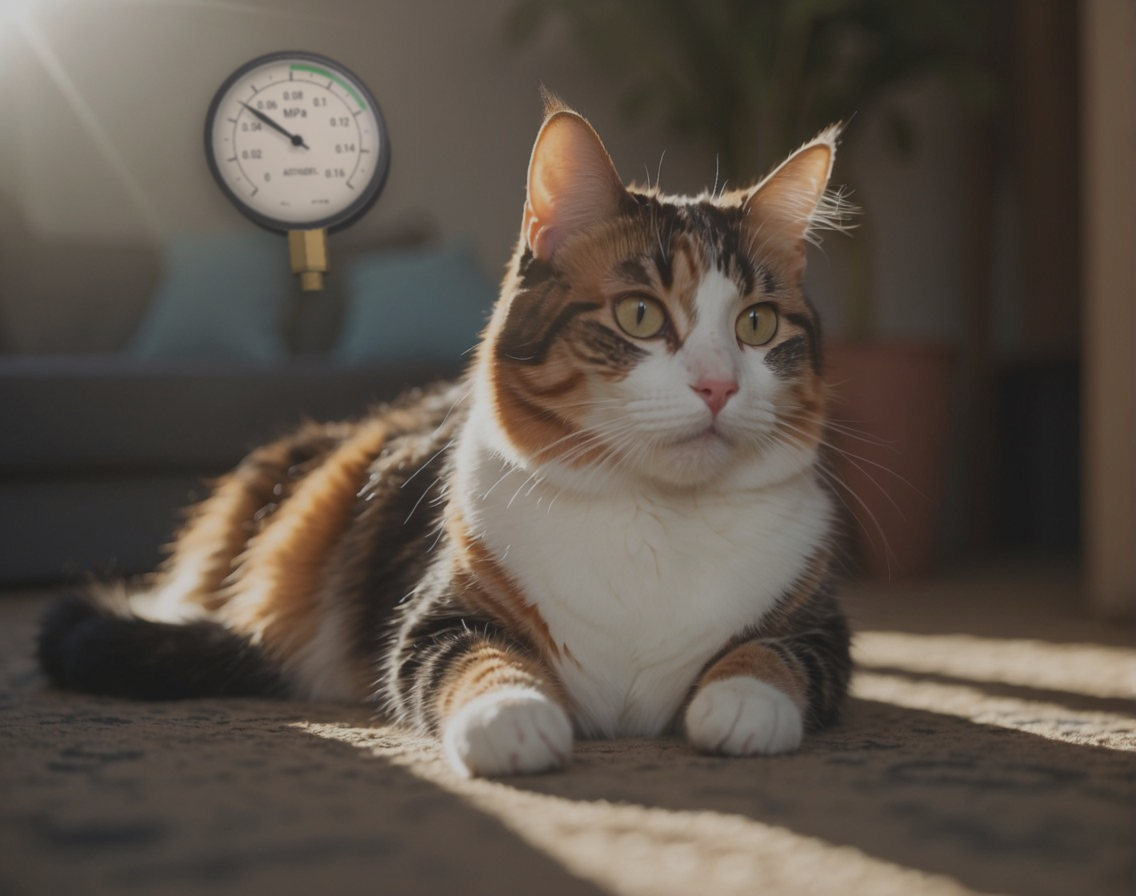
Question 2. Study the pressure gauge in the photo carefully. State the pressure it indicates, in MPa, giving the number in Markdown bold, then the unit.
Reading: **0.05** MPa
